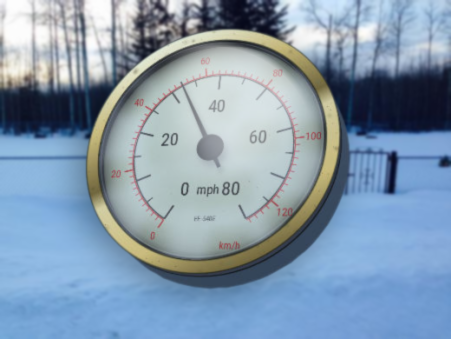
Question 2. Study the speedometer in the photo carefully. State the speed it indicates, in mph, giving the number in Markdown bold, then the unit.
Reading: **32.5** mph
